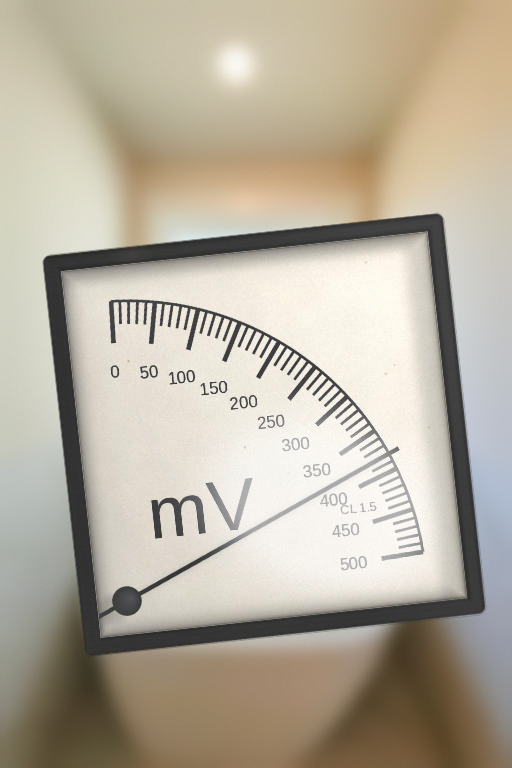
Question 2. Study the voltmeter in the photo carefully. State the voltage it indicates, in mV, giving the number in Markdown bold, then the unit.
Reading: **380** mV
